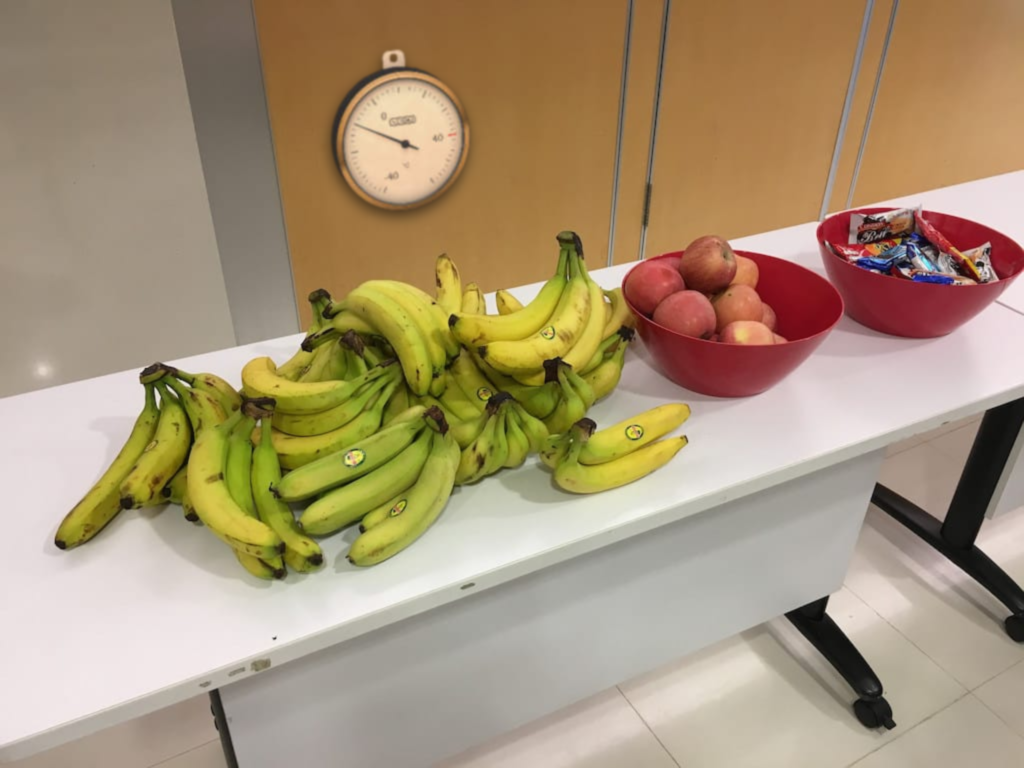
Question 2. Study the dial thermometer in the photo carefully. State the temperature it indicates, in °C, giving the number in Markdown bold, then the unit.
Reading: **-10** °C
